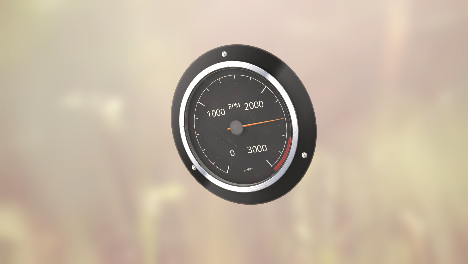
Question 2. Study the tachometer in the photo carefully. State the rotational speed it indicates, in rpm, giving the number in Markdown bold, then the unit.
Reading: **2400** rpm
